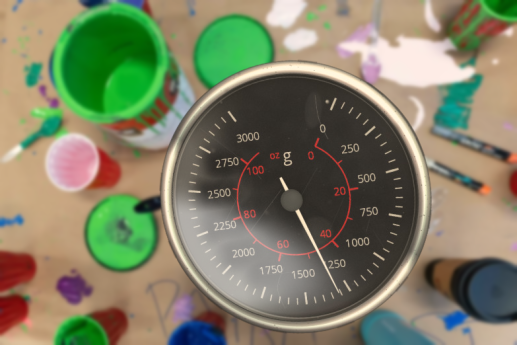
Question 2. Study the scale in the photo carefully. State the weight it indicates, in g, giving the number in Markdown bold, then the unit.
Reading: **1300** g
